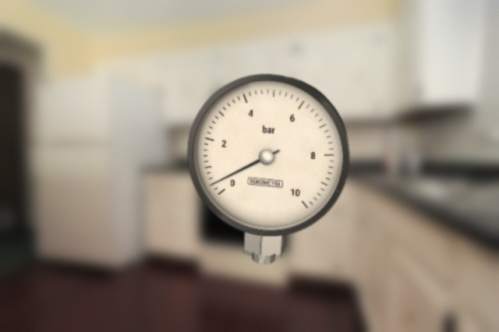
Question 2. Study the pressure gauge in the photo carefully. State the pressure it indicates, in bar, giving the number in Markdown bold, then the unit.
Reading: **0.4** bar
